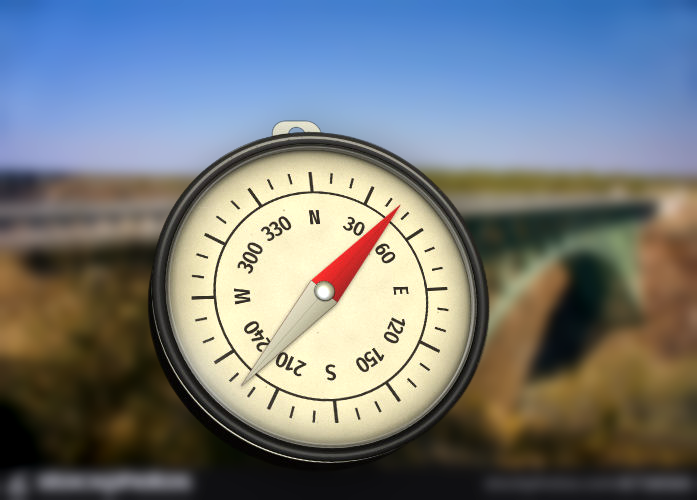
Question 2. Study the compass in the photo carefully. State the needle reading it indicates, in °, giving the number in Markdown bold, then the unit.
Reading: **45** °
